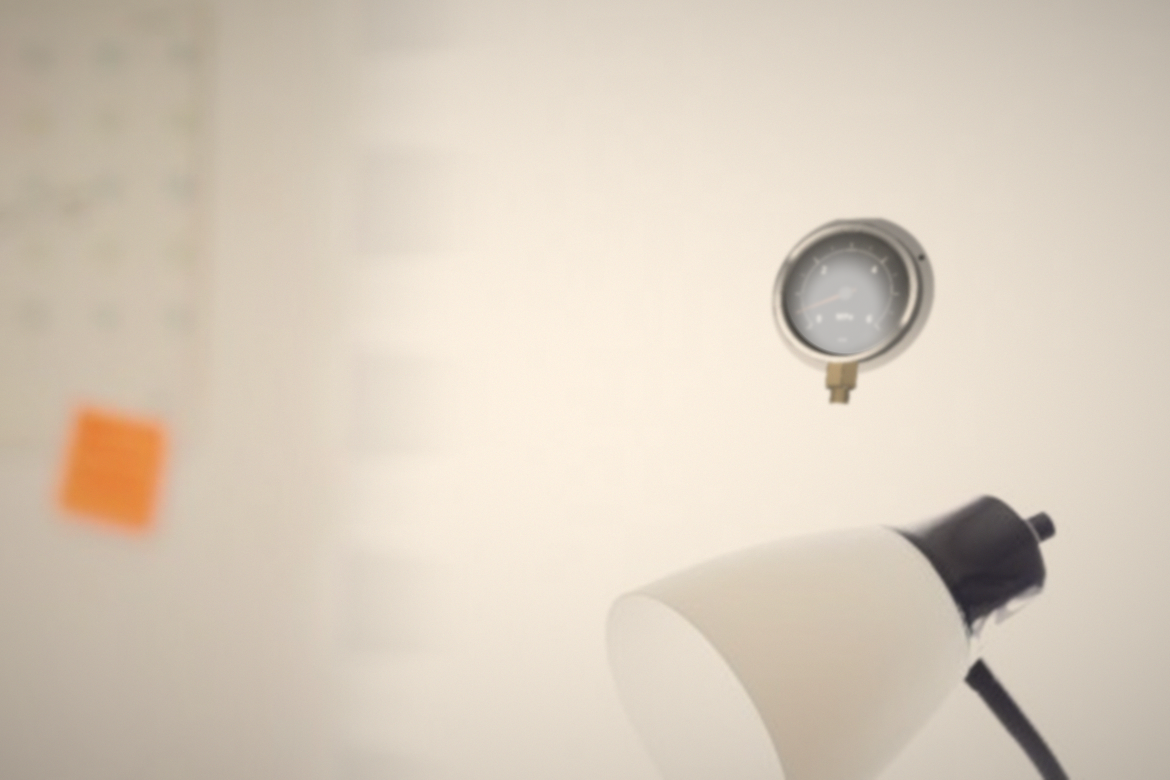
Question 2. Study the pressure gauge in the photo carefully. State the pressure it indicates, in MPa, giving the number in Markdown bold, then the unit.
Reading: **0.5** MPa
